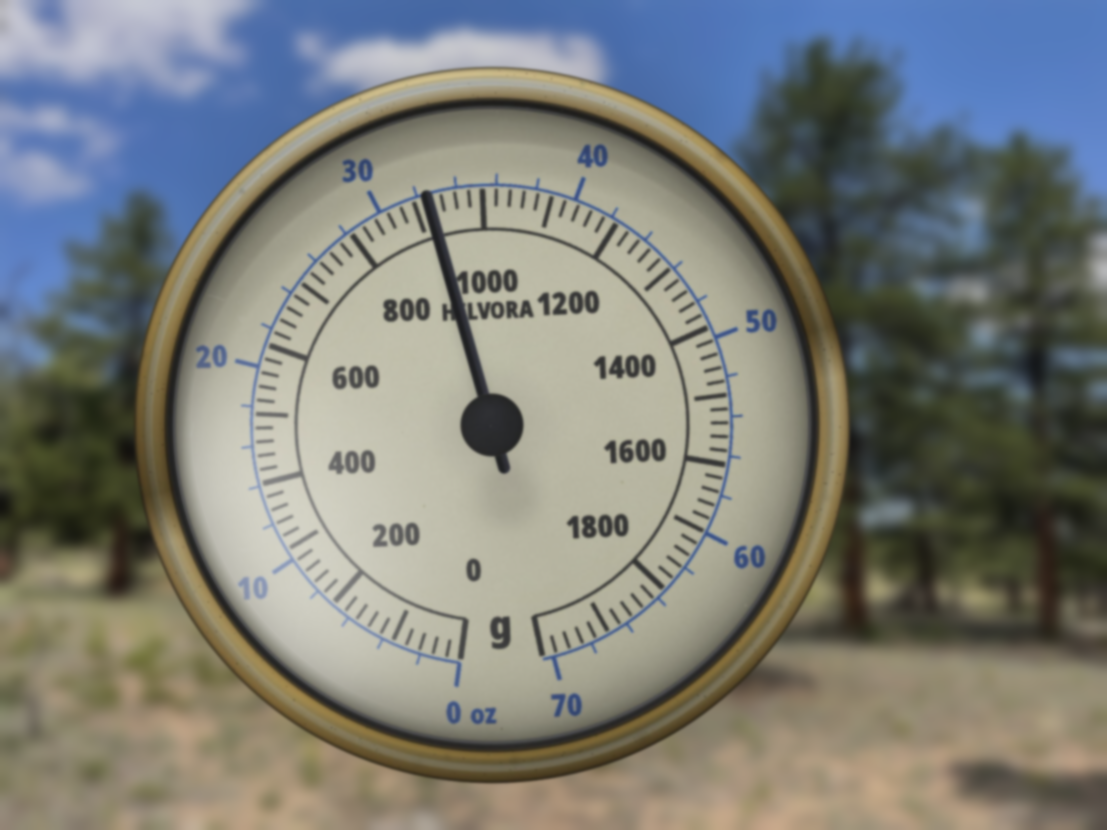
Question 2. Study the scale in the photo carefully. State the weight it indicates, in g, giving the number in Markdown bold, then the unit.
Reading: **920** g
